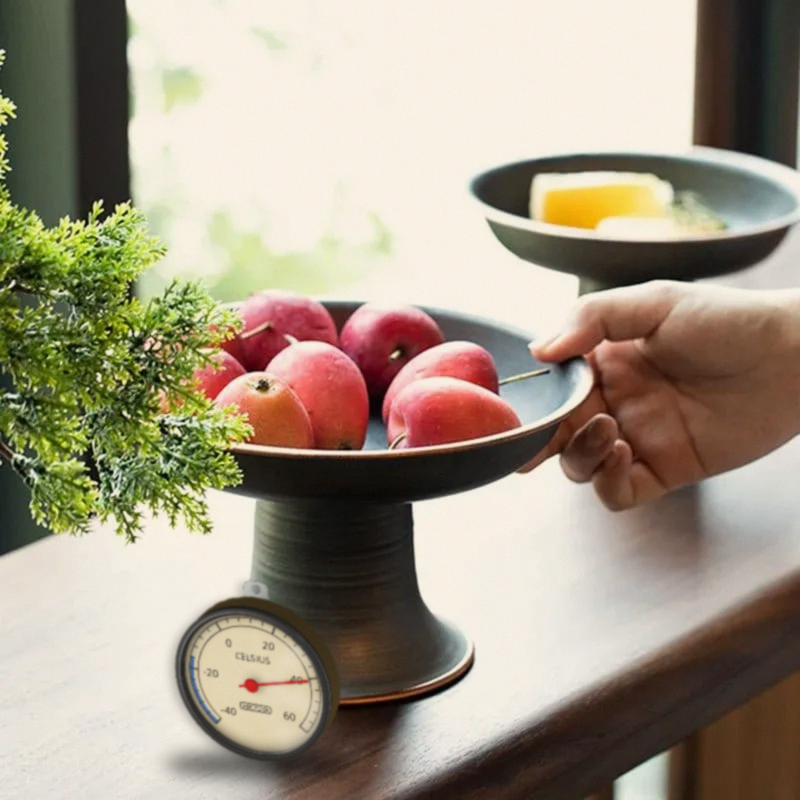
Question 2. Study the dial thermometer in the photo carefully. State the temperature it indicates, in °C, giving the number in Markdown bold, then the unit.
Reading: **40** °C
